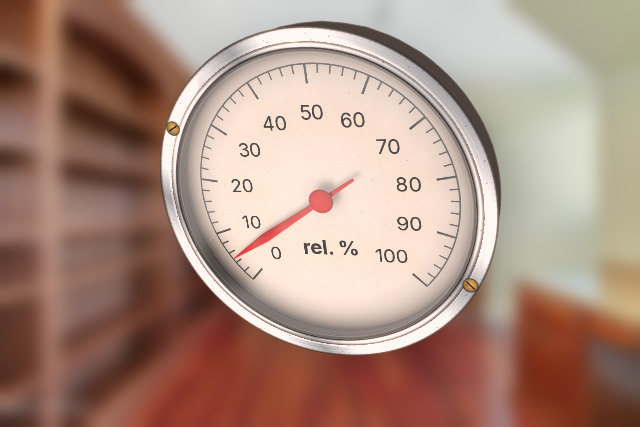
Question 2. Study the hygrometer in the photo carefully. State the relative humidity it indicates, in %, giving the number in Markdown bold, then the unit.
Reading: **5** %
